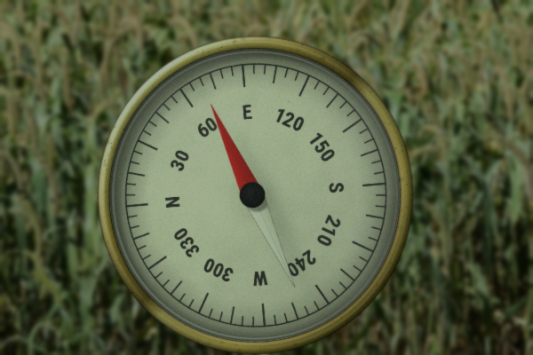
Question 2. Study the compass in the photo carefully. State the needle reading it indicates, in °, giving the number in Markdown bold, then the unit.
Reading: **70** °
